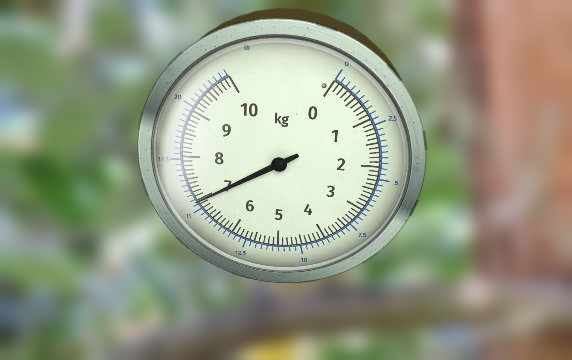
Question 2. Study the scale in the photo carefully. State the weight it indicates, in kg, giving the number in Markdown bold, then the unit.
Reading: **7** kg
